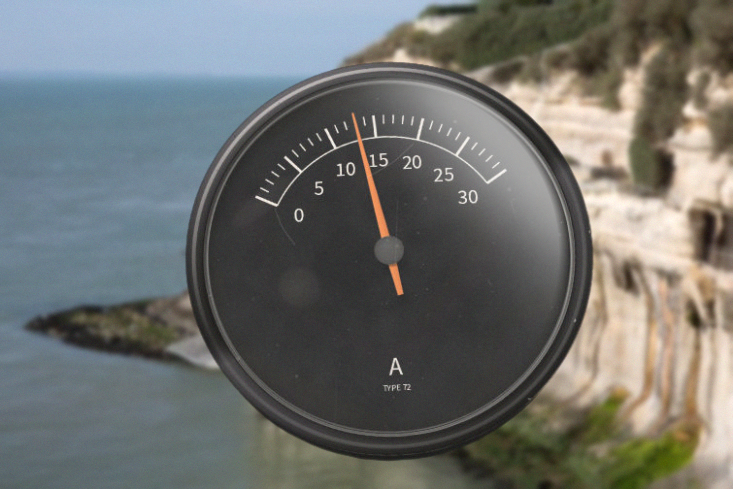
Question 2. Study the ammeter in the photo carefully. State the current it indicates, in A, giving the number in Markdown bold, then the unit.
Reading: **13** A
